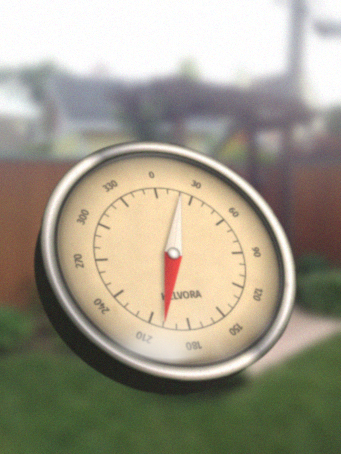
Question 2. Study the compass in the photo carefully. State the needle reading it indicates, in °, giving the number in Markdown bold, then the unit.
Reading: **200** °
